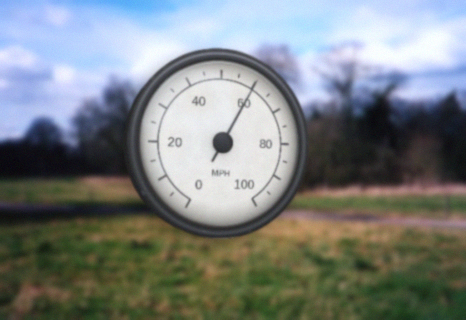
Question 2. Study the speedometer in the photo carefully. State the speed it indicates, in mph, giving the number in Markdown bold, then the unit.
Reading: **60** mph
